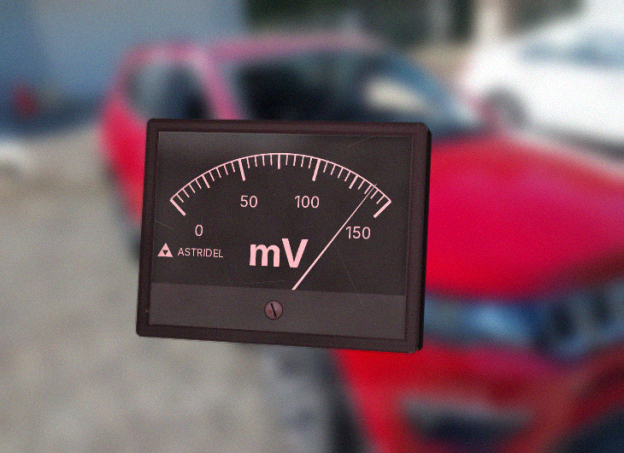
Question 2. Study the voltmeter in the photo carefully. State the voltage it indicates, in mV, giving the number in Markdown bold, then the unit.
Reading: **137.5** mV
